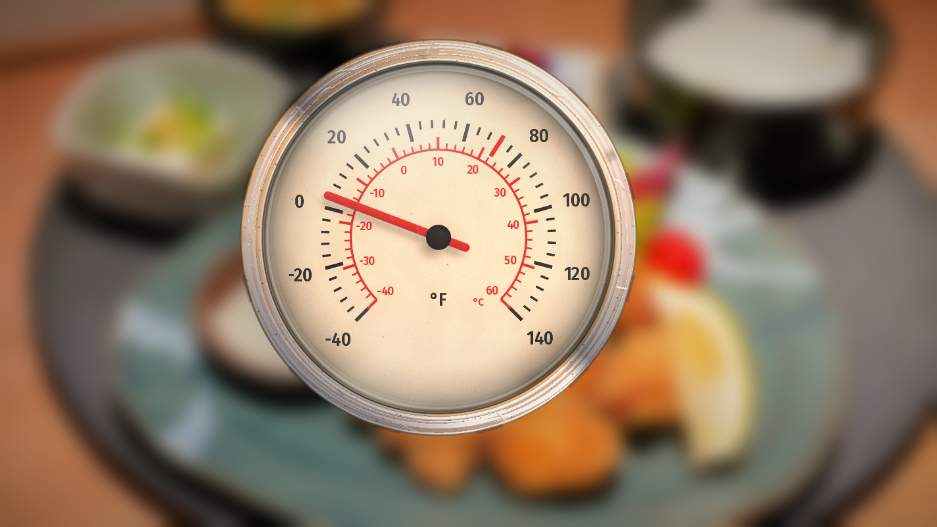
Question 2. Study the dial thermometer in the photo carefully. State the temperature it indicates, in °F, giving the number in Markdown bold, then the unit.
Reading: **4** °F
